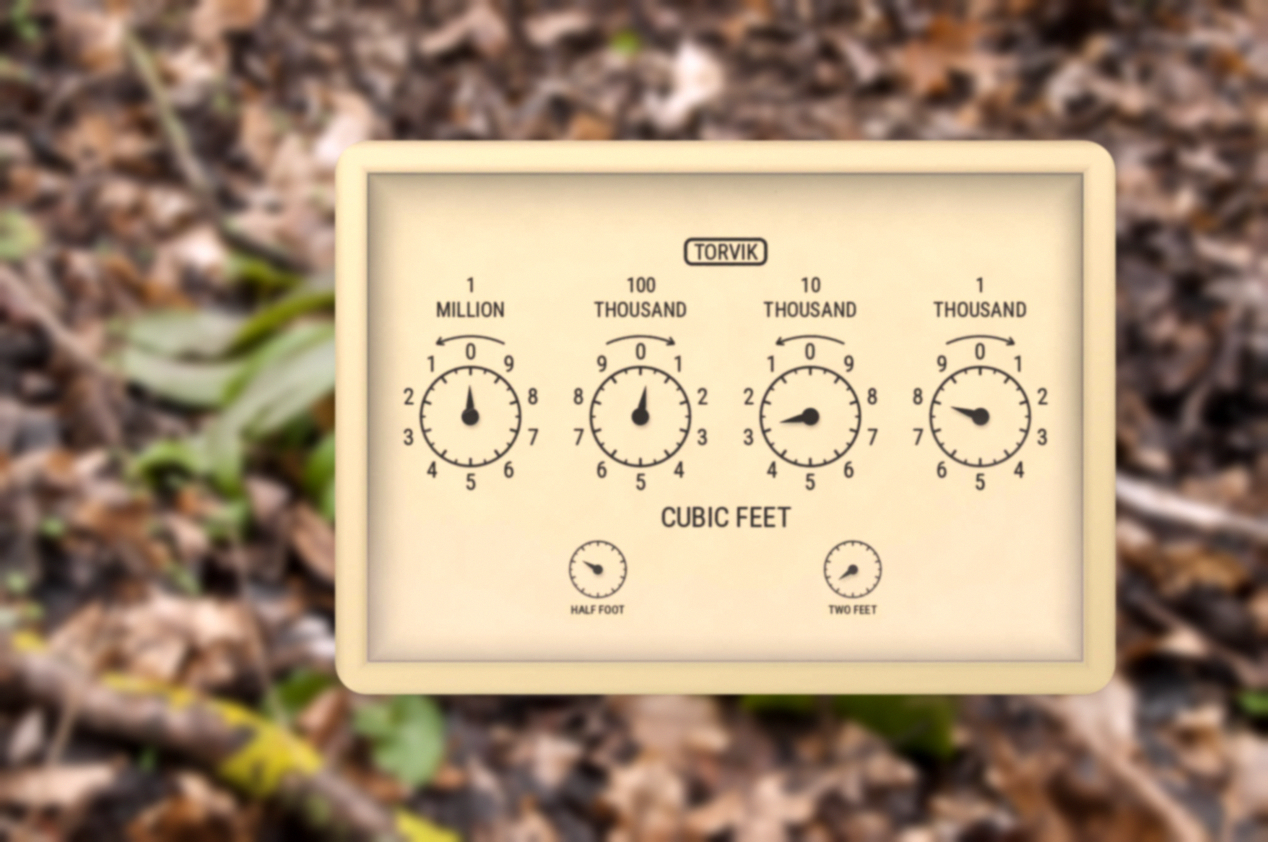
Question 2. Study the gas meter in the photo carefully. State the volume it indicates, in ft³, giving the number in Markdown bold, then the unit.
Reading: **2800** ft³
